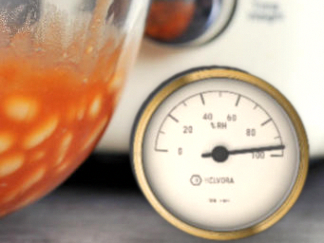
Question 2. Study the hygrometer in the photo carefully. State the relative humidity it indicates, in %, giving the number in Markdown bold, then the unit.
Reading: **95** %
